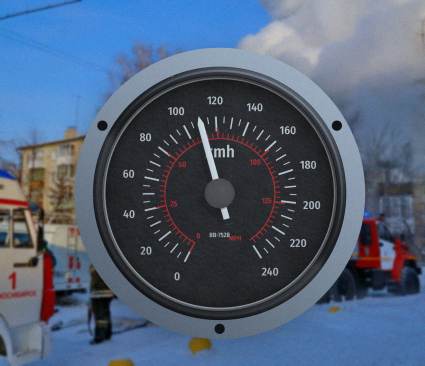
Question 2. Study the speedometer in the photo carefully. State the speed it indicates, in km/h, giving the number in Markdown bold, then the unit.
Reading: **110** km/h
